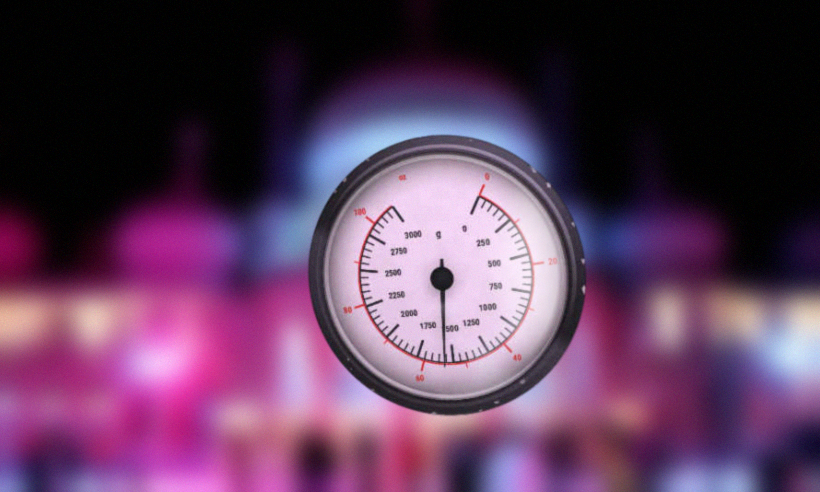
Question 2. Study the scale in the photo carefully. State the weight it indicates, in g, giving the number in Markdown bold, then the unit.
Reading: **1550** g
